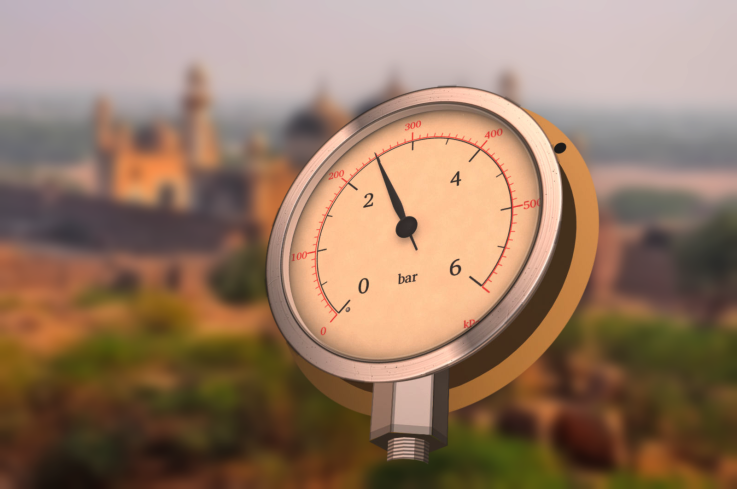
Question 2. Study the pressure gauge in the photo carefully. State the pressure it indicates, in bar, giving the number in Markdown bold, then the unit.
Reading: **2.5** bar
